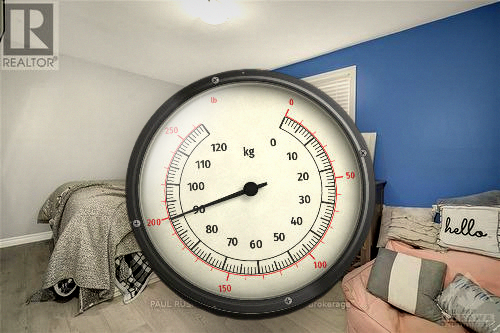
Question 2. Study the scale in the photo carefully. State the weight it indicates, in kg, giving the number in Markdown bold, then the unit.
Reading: **90** kg
